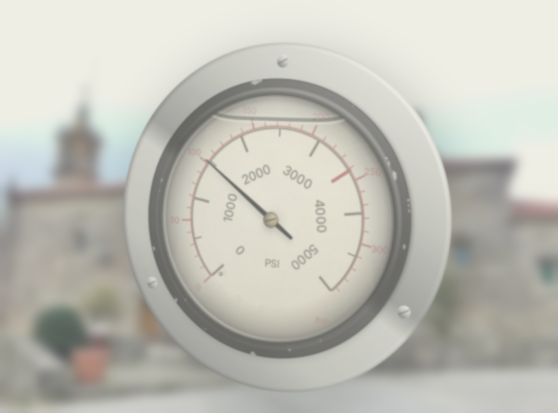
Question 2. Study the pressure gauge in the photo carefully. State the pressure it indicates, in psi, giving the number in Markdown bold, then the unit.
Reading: **1500** psi
